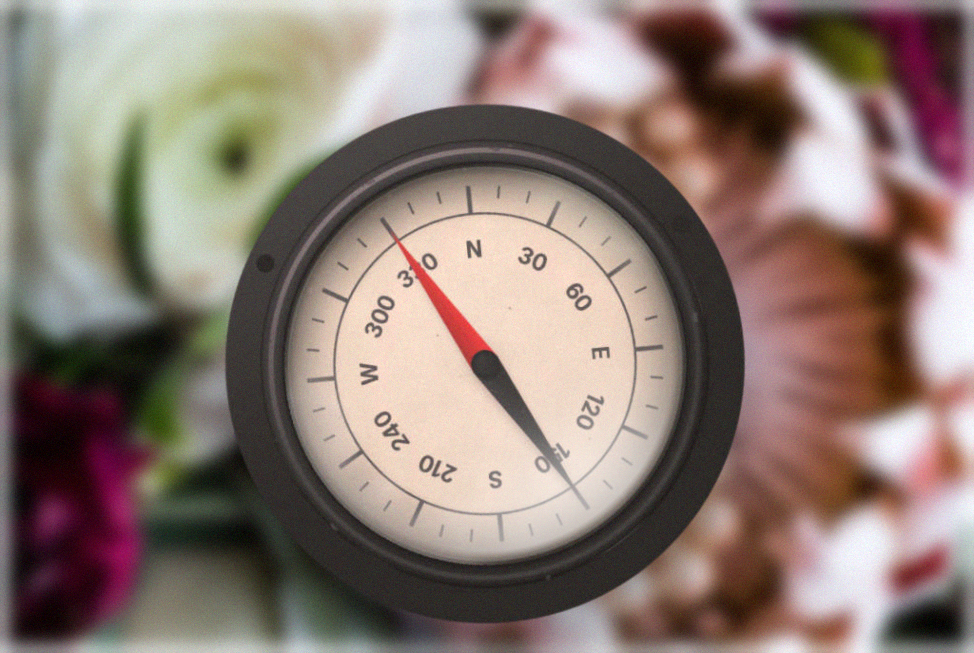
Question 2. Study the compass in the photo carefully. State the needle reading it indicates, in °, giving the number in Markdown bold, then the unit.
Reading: **330** °
